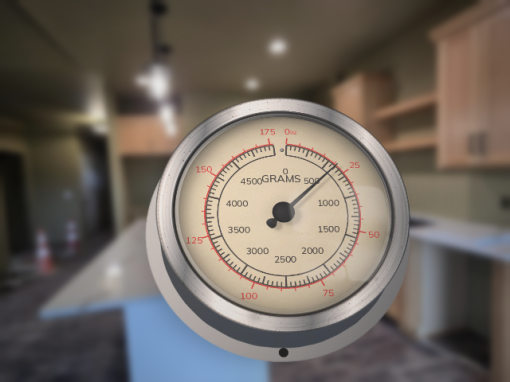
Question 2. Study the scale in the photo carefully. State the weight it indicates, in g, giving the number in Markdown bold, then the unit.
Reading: **600** g
